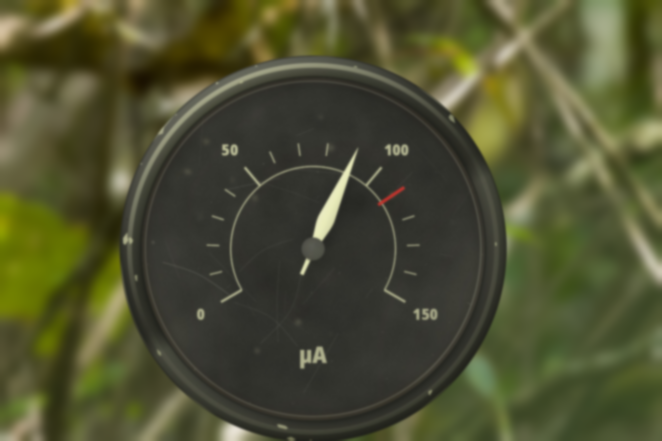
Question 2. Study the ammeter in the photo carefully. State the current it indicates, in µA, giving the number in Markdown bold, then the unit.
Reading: **90** µA
